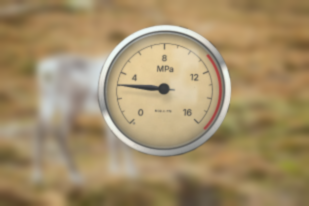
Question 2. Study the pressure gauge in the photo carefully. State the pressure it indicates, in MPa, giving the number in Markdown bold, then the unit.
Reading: **3** MPa
